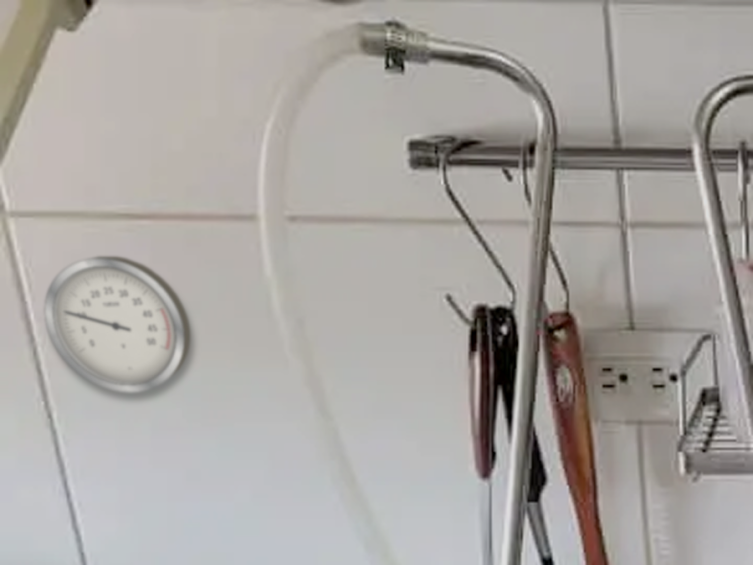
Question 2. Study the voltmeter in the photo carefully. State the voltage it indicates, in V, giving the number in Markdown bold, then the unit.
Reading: **10** V
